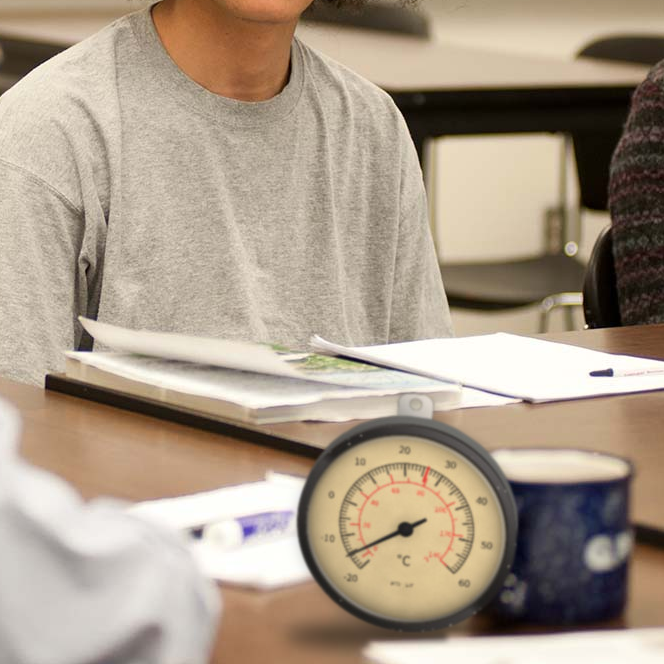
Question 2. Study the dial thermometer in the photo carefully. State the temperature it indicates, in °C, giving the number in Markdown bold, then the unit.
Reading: **-15** °C
